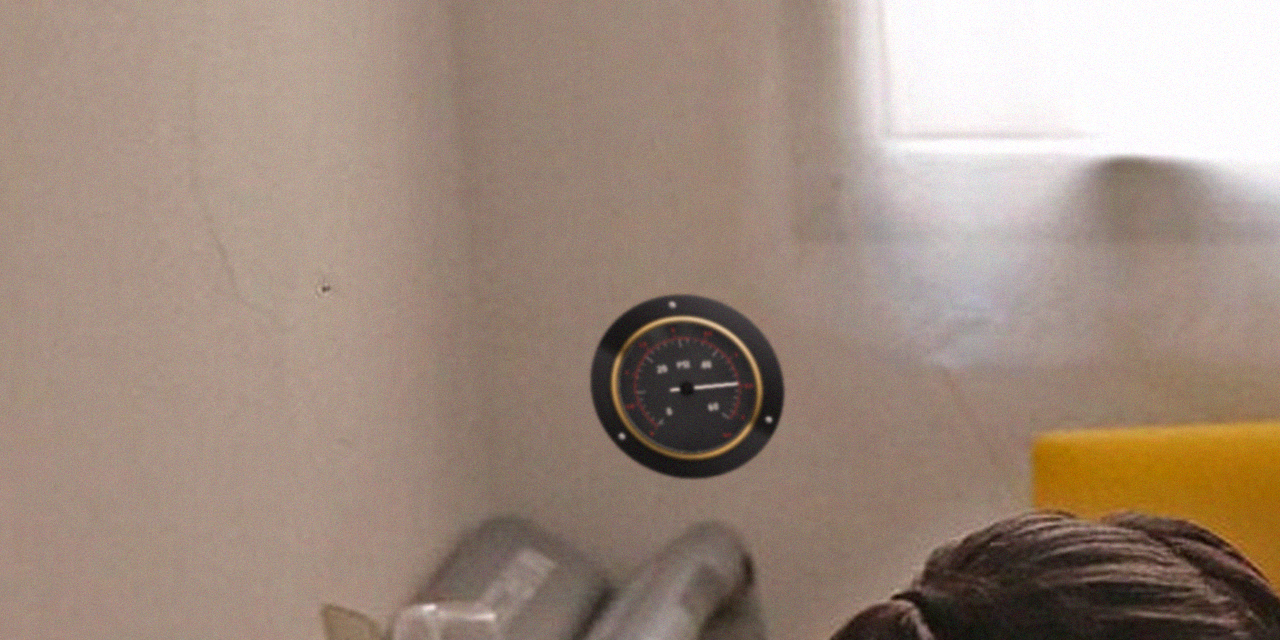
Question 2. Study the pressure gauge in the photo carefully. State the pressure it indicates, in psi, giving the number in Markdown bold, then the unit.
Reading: **50** psi
